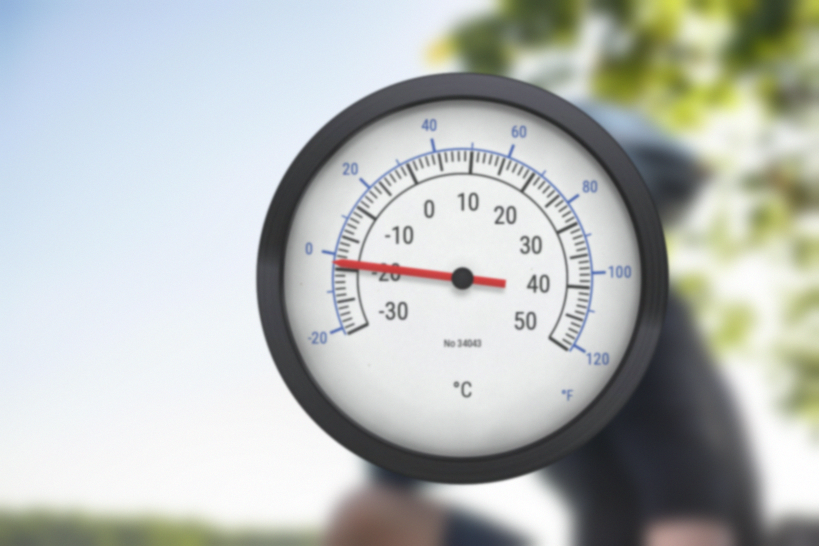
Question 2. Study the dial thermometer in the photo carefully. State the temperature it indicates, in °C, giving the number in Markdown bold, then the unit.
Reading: **-19** °C
